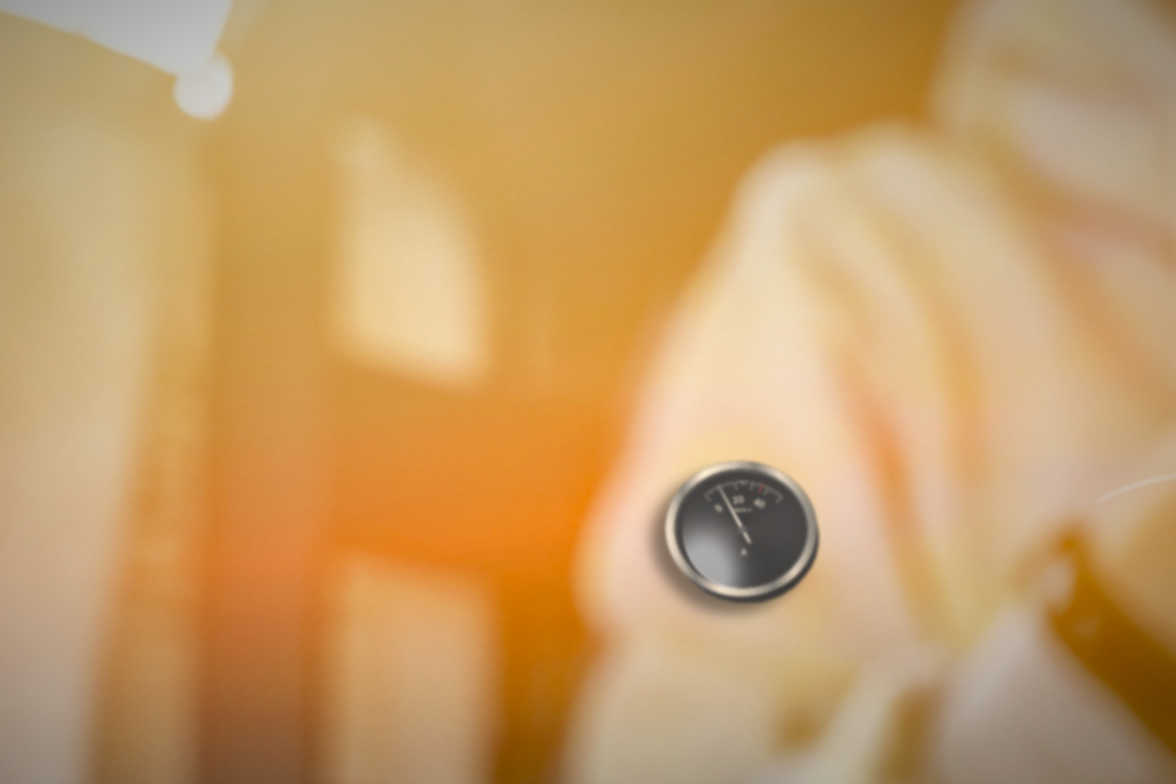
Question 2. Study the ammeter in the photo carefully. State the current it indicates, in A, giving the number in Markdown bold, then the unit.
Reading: **10** A
